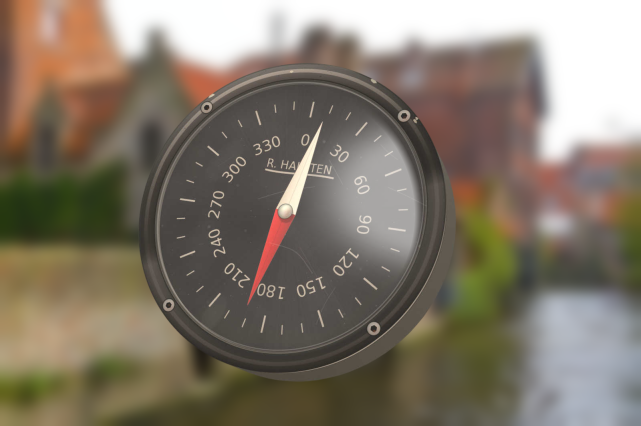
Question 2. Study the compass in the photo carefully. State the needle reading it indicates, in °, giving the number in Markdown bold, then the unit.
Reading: **190** °
